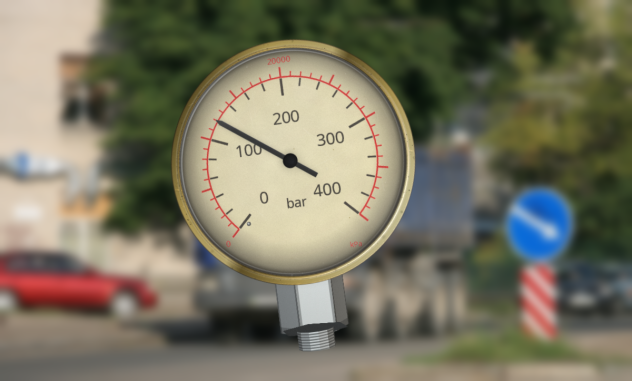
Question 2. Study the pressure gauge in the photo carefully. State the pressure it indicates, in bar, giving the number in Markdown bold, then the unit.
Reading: **120** bar
